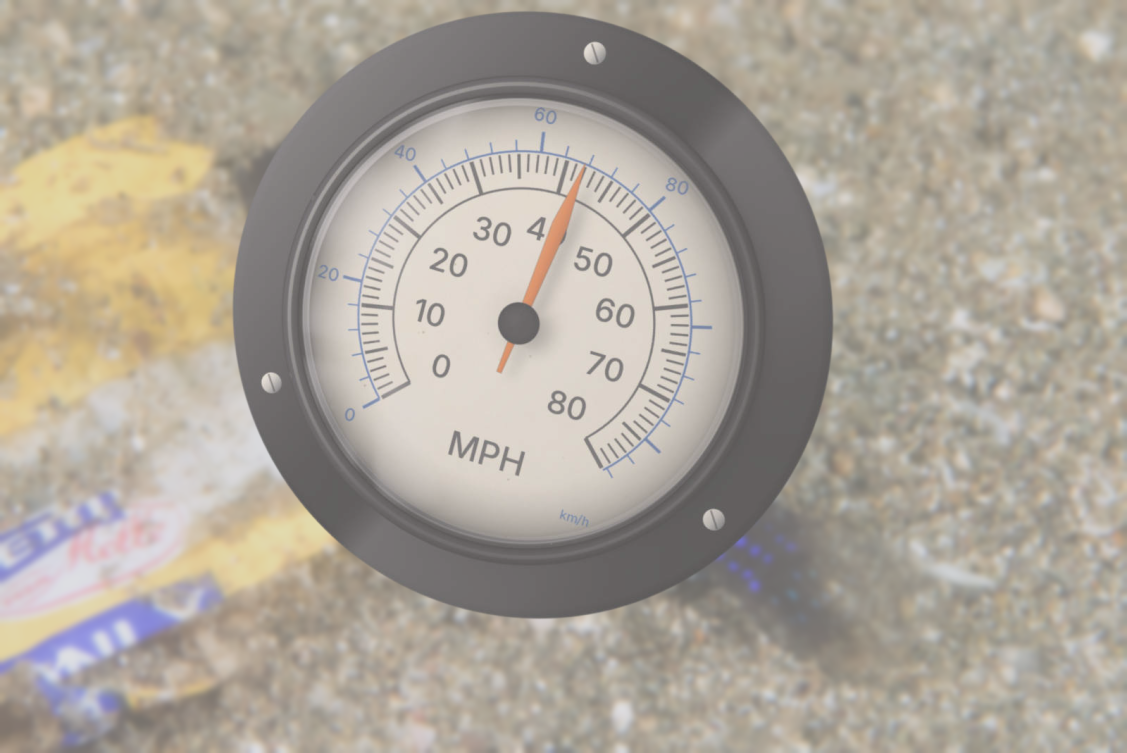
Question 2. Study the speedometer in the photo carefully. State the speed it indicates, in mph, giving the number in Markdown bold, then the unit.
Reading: **42** mph
